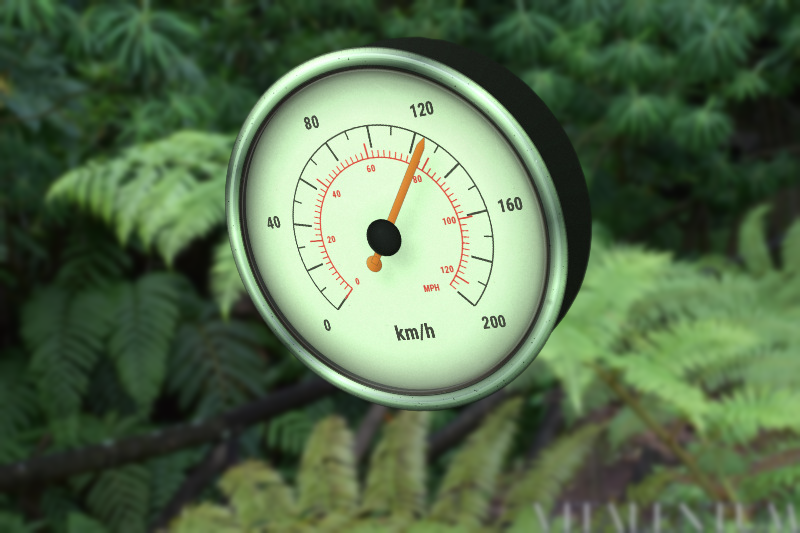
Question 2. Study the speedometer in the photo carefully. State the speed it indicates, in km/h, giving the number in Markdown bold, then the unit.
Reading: **125** km/h
